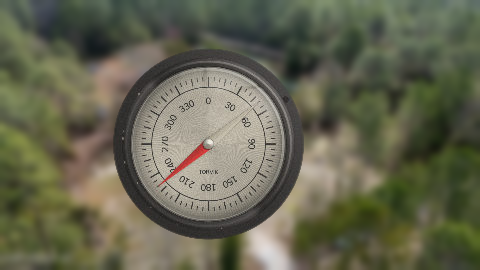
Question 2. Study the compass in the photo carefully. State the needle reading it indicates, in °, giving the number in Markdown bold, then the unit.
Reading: **230** °
